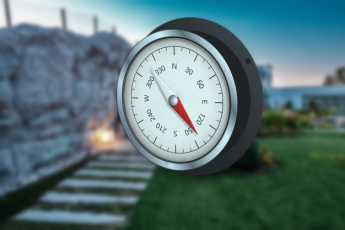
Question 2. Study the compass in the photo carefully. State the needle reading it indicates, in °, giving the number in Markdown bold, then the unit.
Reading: **140** °
